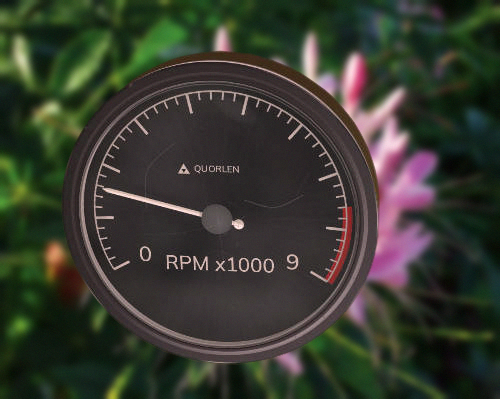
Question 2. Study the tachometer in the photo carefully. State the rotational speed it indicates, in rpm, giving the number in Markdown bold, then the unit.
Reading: **1600** rpm
